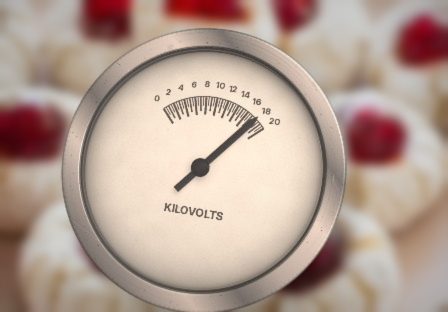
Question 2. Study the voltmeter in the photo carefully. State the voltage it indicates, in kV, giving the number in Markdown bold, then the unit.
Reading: **18** kV
